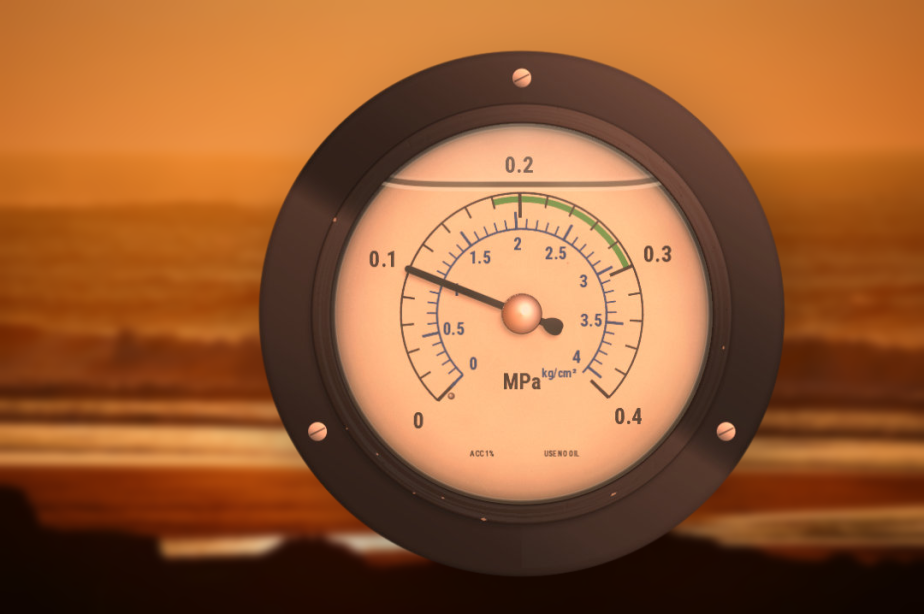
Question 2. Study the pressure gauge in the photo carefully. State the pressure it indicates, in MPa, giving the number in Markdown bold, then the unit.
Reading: **0.1** MPa
